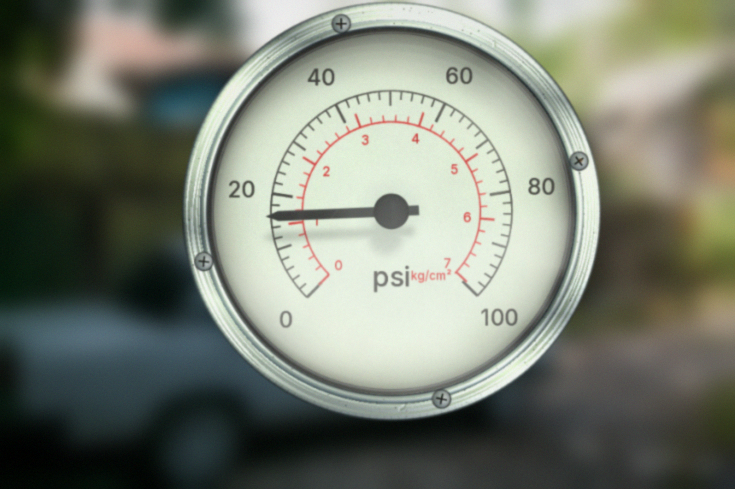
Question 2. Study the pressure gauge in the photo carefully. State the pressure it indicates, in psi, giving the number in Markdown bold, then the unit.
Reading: **16** psi
